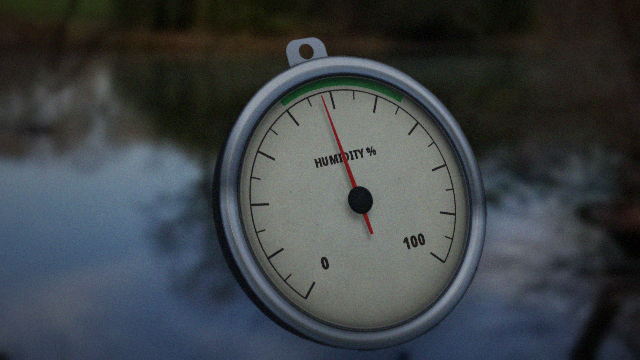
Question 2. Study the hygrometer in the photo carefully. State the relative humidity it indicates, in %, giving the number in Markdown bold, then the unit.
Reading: **47.5** %
